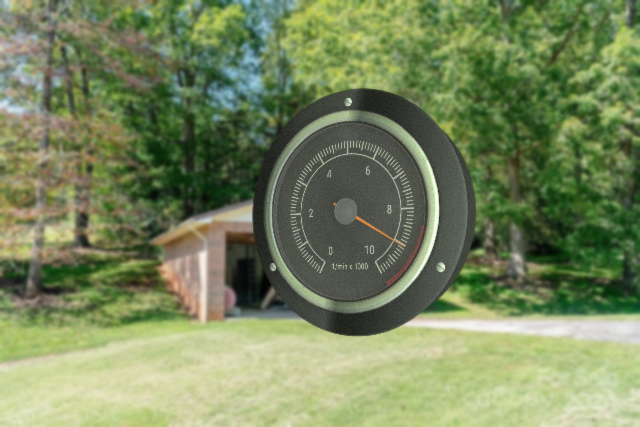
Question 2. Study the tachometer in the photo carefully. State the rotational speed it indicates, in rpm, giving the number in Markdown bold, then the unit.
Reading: **9000** rpm
